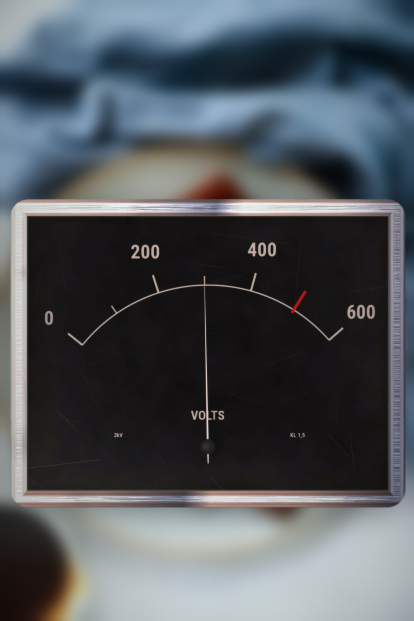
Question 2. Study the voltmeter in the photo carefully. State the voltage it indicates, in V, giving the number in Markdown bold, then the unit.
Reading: **300** V
